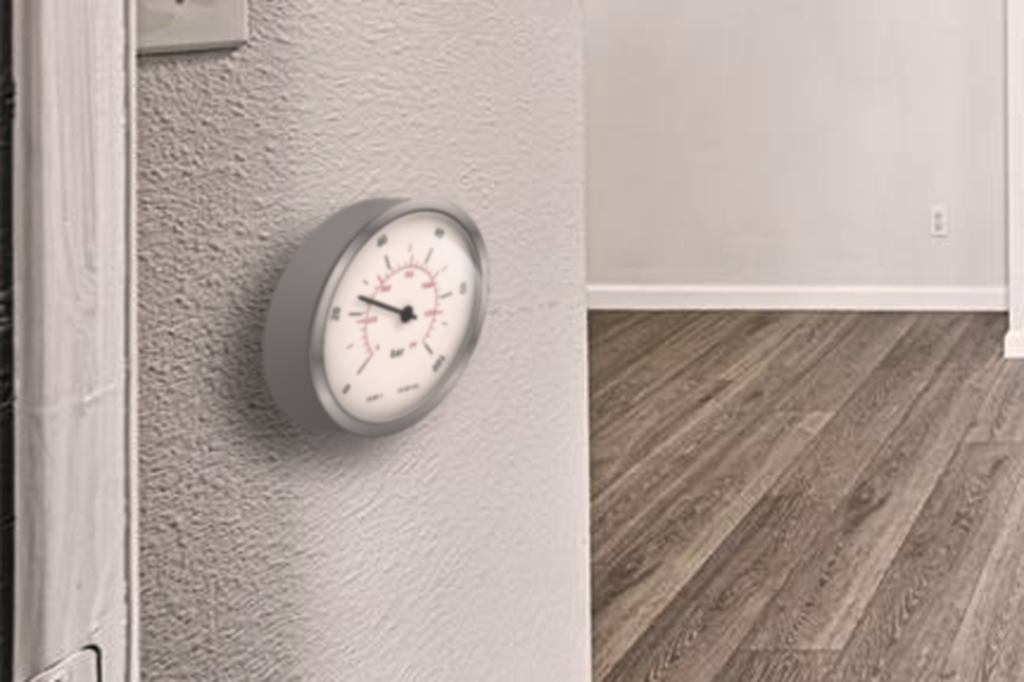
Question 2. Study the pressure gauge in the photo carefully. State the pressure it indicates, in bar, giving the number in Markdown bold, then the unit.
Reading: **25** bar
